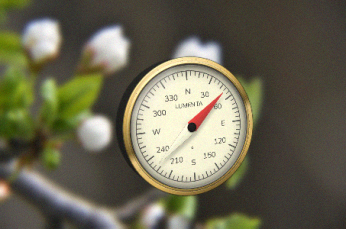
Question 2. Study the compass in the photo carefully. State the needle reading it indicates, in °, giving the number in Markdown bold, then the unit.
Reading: **50** °
